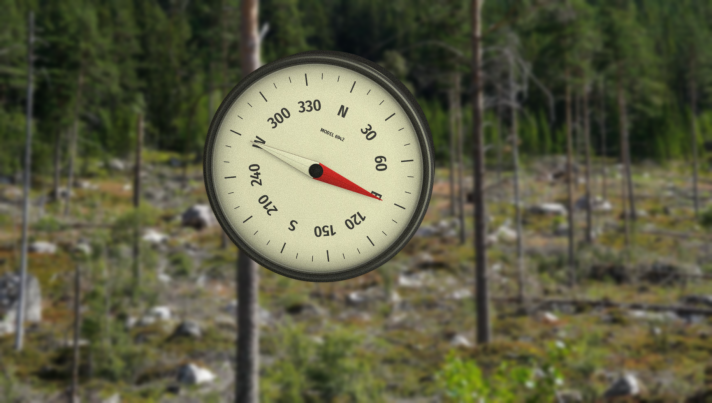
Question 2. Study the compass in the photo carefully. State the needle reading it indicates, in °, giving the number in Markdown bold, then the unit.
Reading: **90** °
